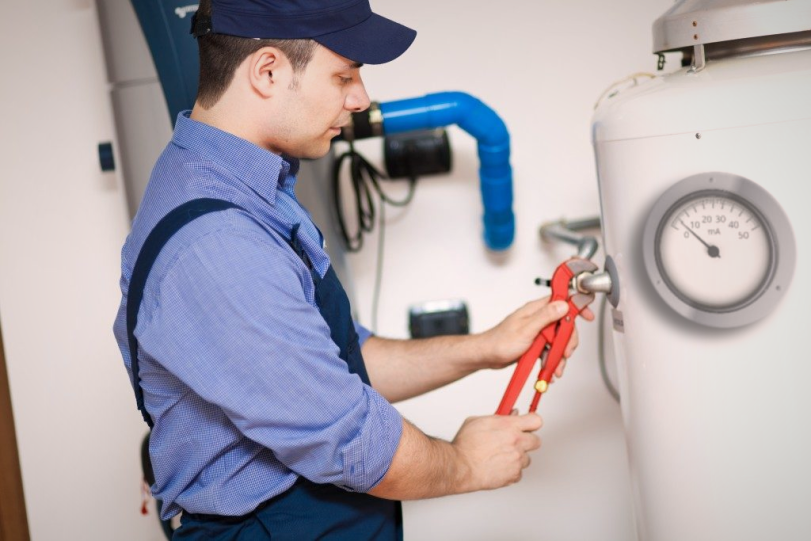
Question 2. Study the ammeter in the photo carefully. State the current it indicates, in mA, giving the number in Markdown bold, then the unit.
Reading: **5** mA
